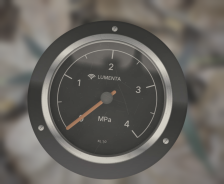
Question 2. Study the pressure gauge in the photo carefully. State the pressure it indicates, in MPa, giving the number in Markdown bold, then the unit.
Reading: **0** MPa
